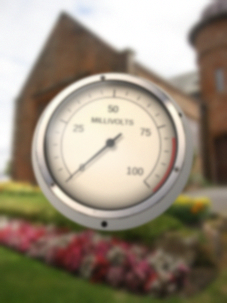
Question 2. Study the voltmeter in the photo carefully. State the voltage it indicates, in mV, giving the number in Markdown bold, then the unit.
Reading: **0** mV
